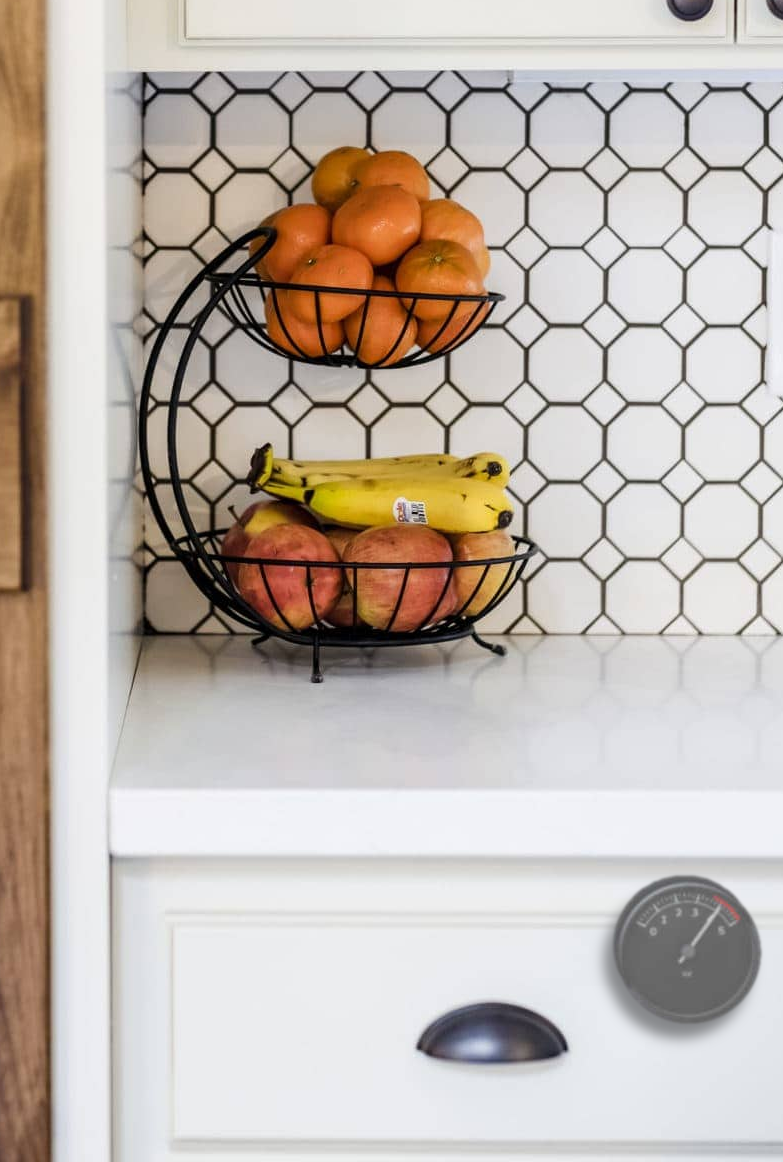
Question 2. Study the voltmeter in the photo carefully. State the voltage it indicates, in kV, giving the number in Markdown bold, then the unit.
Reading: **4** kV
